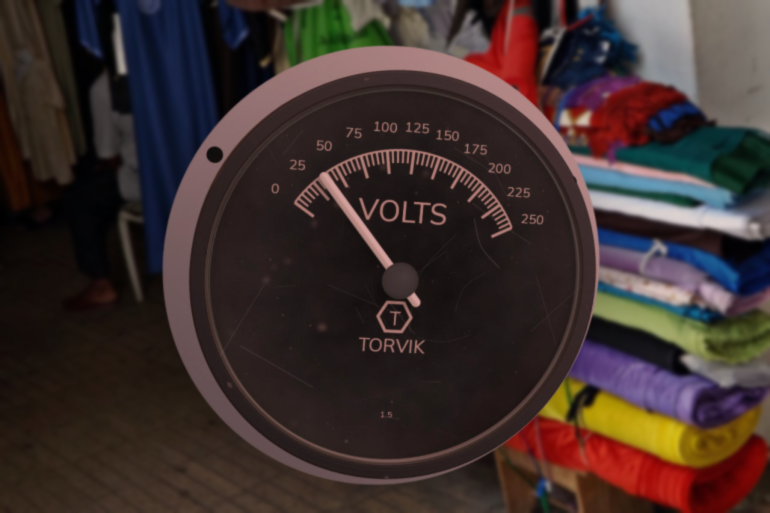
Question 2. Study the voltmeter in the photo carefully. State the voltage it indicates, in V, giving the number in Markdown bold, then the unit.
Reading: **35** V
